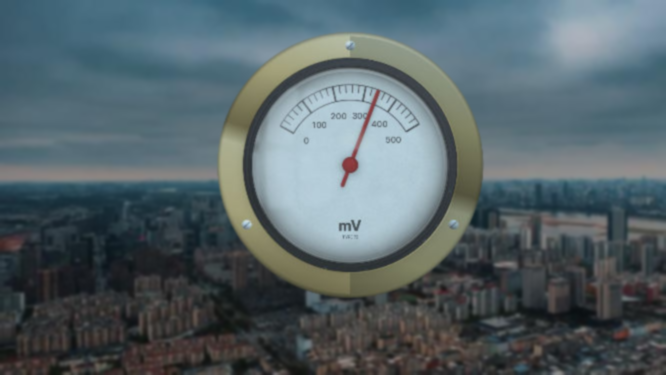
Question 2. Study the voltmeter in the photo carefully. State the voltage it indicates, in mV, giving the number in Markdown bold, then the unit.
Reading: **340** mV
